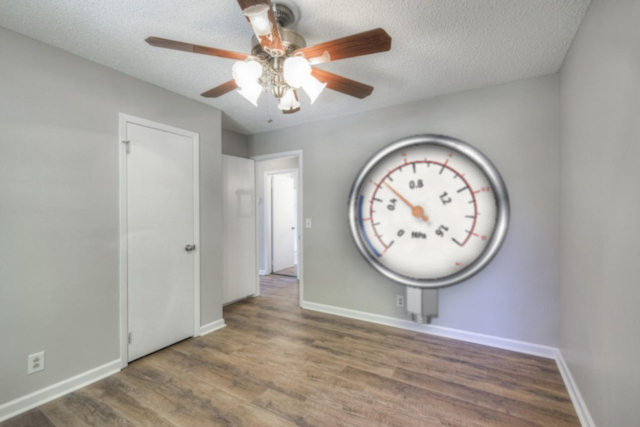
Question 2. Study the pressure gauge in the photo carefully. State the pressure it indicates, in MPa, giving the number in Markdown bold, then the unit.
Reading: **0.55** MPa
